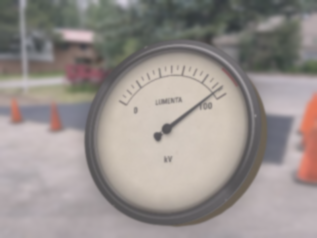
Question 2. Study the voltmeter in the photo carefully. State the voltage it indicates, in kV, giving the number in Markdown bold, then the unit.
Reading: **95** kV
